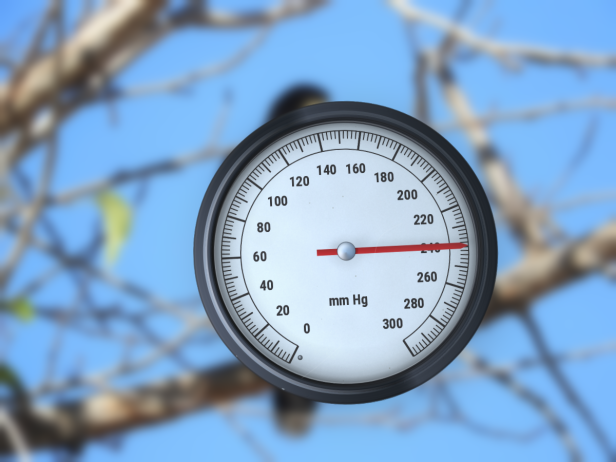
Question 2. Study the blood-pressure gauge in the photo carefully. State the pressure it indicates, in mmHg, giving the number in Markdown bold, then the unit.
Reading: **240** mmHg
